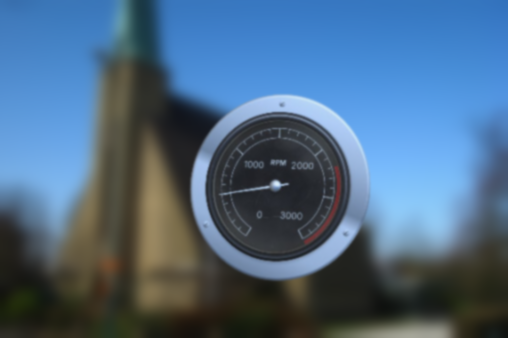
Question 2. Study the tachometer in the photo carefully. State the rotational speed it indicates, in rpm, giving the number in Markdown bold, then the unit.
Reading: **500** rpm
